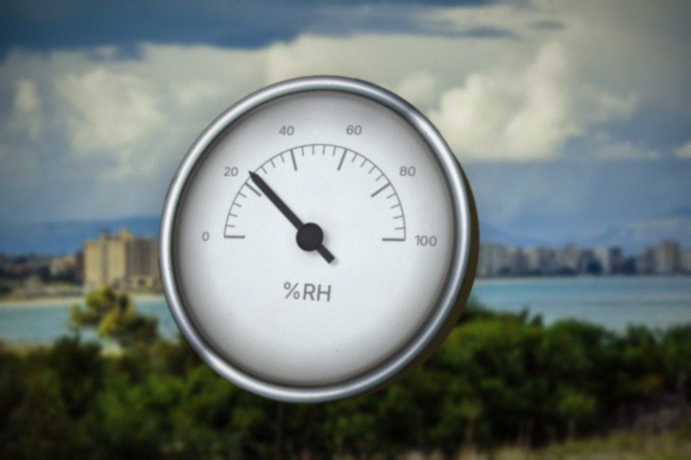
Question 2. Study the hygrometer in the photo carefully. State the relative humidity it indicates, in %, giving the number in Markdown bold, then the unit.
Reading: **24** %
